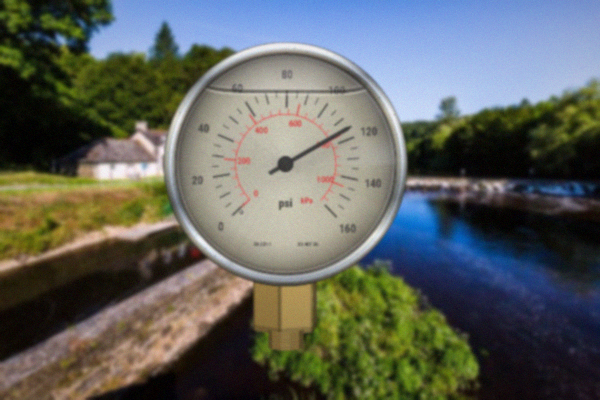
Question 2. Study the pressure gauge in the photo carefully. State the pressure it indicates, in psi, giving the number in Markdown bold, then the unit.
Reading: **115** psi
